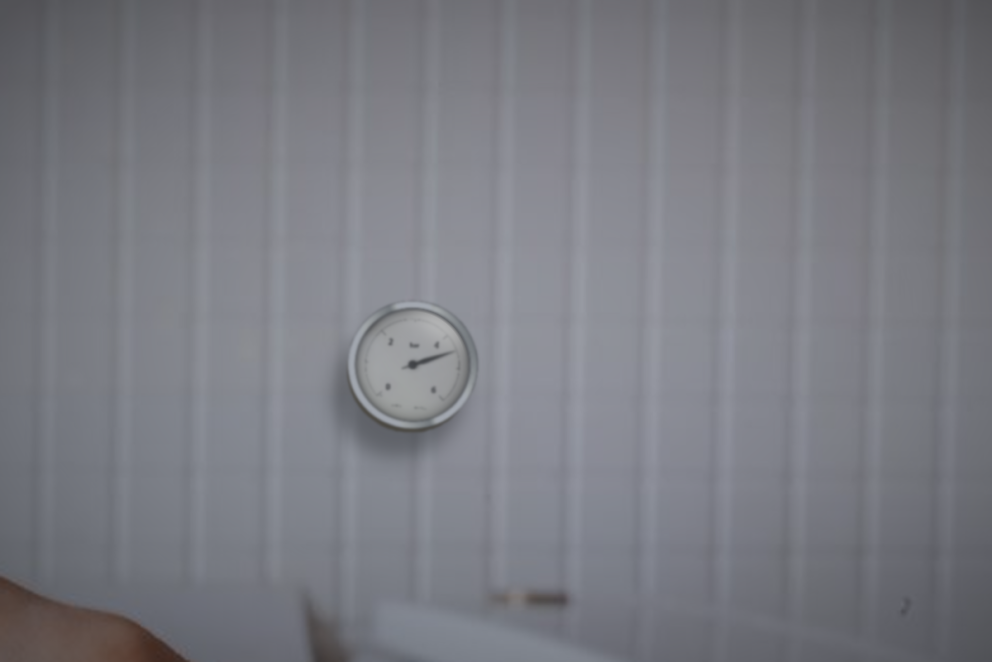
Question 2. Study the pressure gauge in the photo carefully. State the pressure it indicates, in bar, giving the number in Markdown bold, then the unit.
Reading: **4.5** bar
